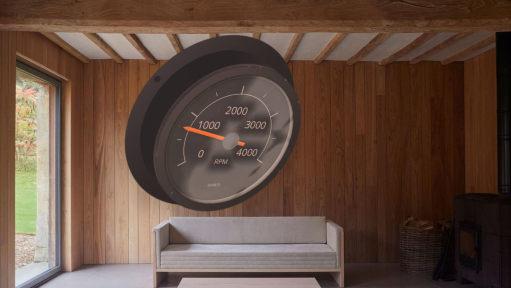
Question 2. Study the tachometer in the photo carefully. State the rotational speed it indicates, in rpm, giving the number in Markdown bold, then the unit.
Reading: **750** rpm
